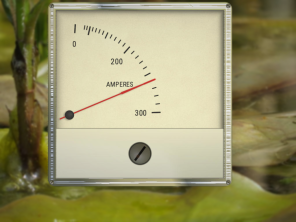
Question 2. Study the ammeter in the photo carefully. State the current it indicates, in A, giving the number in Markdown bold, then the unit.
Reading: **260** A
